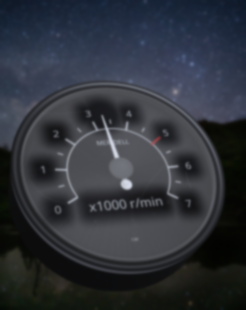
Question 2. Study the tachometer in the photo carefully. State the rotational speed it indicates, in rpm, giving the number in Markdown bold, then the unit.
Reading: **3250** rpm
